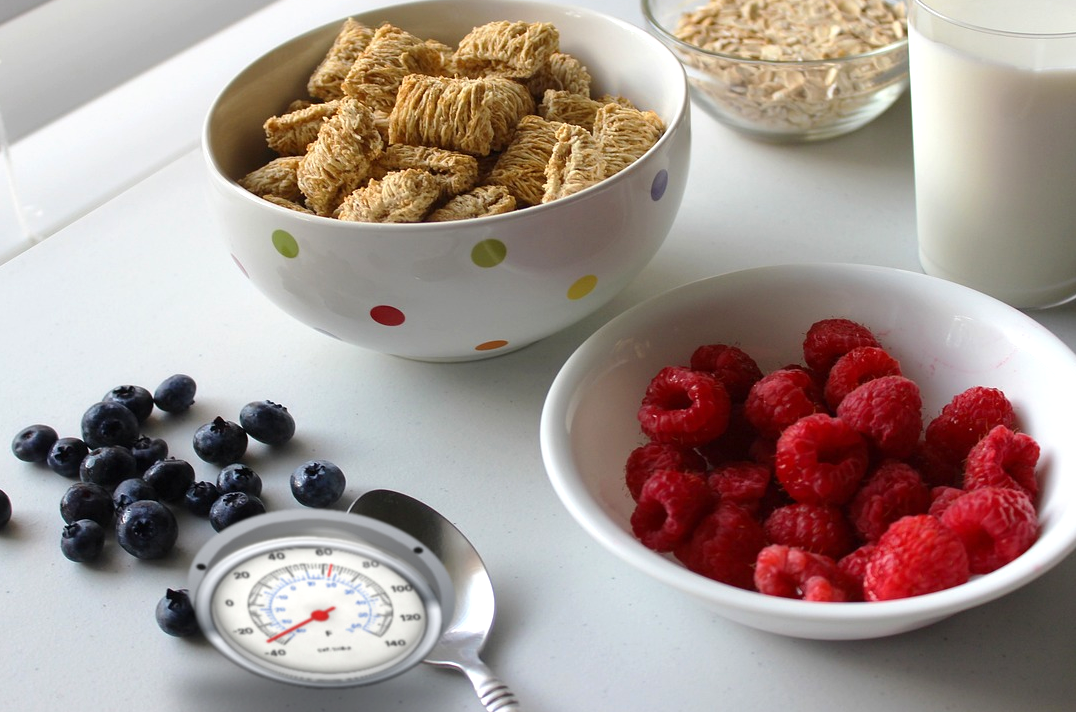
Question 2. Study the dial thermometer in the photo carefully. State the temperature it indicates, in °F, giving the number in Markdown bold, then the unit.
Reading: **-30** °F
